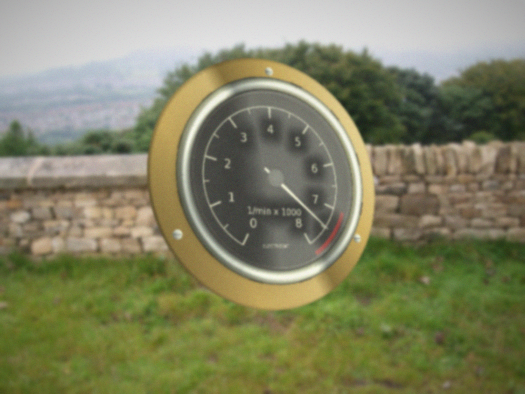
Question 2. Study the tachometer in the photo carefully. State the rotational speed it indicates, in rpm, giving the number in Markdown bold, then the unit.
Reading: **7500** rpm
